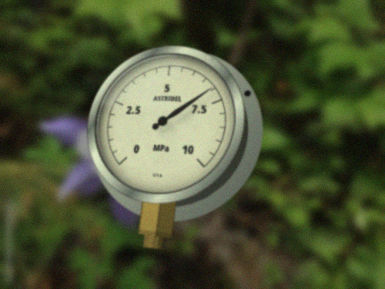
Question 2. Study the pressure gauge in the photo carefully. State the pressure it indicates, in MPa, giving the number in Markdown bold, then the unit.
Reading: **7** MPa
